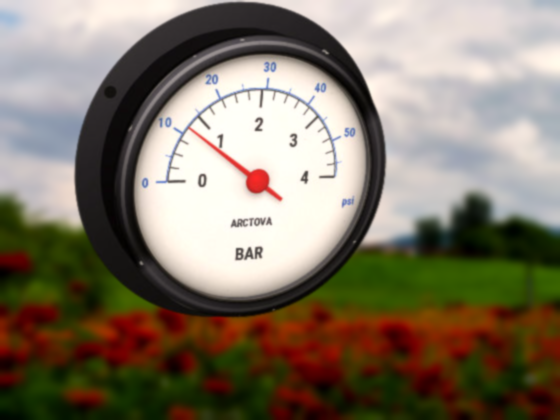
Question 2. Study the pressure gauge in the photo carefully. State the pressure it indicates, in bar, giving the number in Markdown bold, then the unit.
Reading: **0.8** bar
